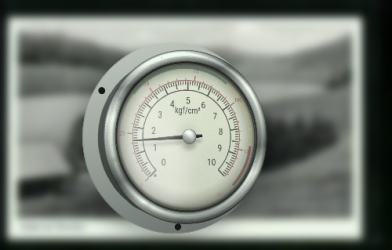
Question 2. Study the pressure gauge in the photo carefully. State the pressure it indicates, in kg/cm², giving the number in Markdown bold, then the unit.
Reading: **1.5** kg/cm²
